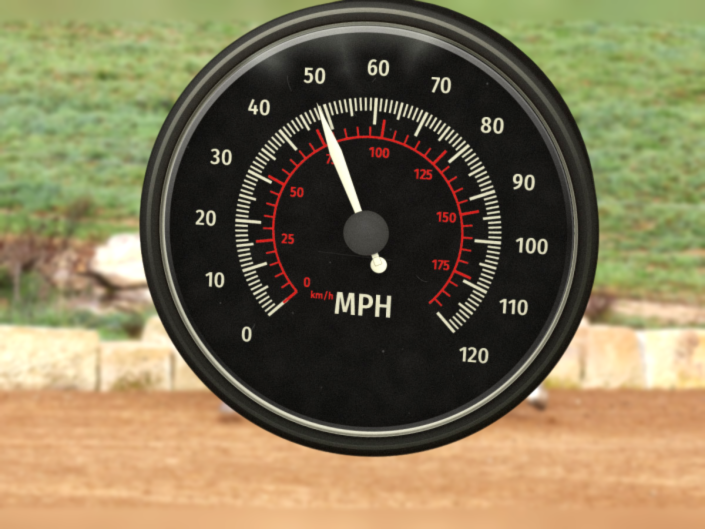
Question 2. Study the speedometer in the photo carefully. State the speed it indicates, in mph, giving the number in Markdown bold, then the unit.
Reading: **49** mph
